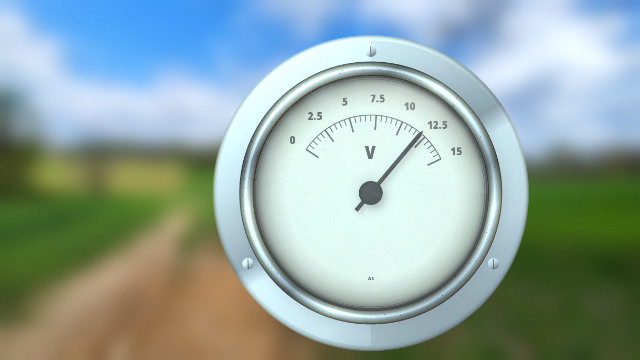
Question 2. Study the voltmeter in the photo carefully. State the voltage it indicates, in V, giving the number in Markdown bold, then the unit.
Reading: **12** V
